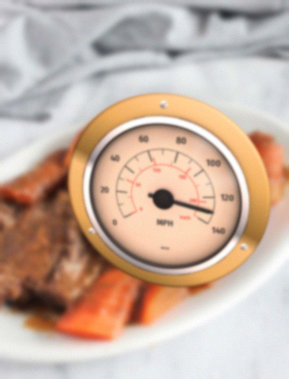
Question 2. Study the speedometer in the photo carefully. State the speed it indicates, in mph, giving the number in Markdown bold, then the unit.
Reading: **130** mph
